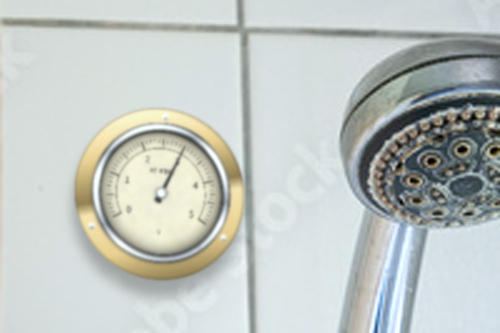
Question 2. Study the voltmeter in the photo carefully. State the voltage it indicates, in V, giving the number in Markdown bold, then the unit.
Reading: **3** V
